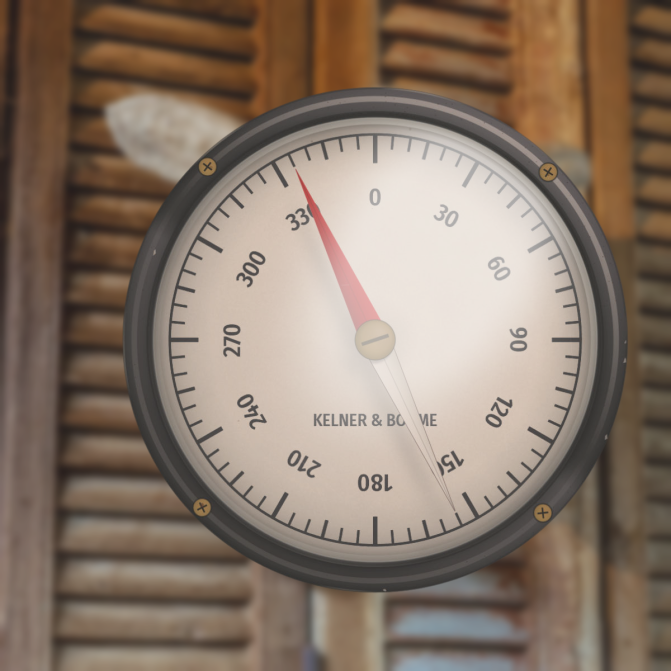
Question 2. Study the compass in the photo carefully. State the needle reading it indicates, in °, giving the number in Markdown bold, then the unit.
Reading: **335** °
